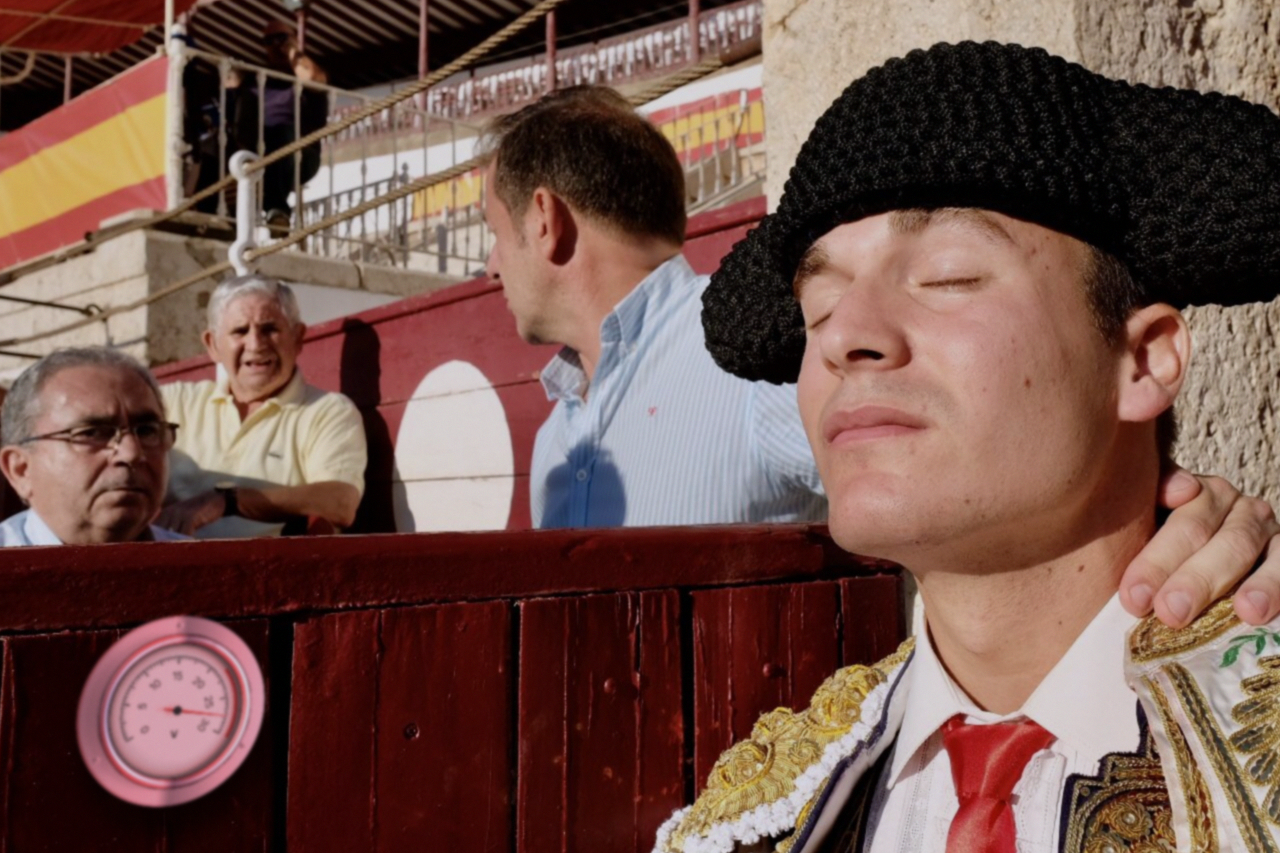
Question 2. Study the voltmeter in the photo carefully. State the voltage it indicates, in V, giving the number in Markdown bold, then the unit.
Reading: **27.5** V
